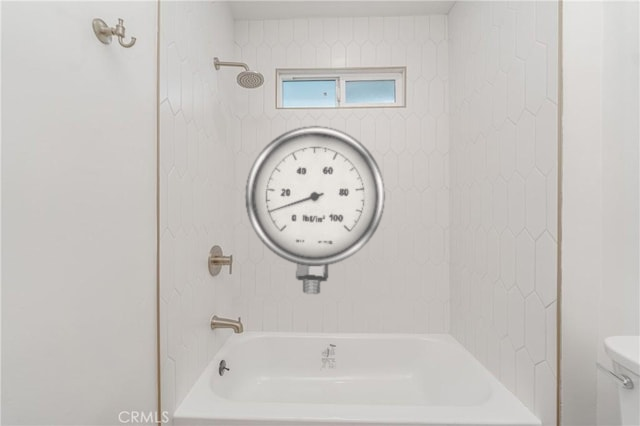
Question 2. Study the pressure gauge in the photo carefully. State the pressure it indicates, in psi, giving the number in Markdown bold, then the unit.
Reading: **10** psi
